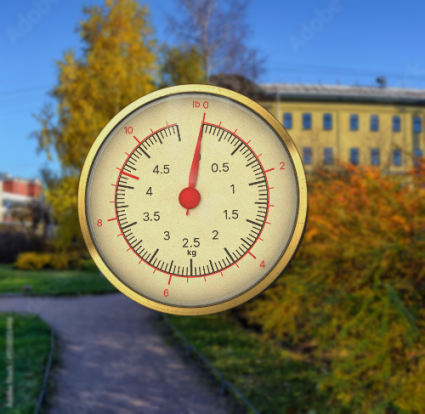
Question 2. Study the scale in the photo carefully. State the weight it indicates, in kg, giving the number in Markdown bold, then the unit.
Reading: **0** kg
